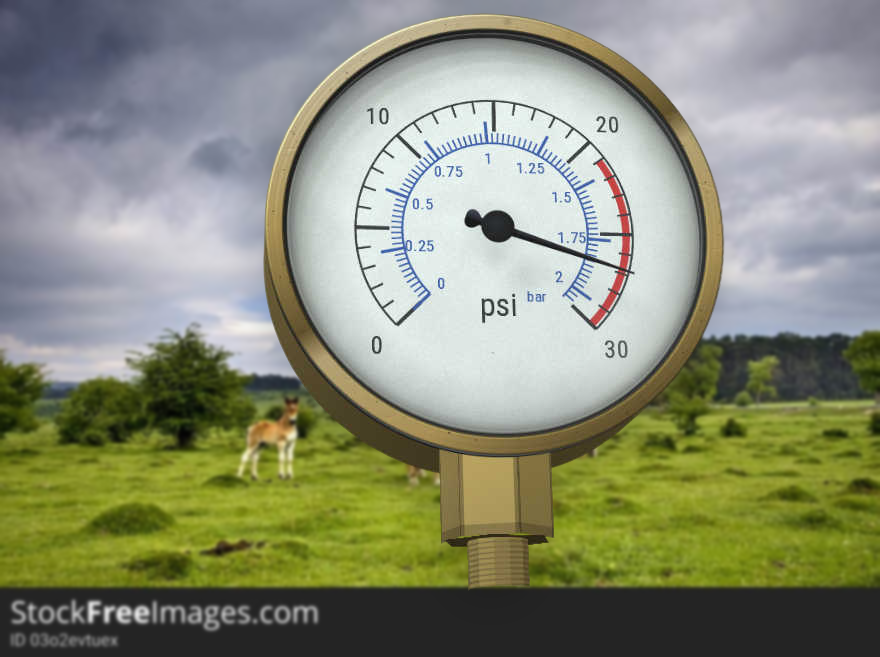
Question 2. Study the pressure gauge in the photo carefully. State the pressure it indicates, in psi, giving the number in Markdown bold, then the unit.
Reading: **27** psi
